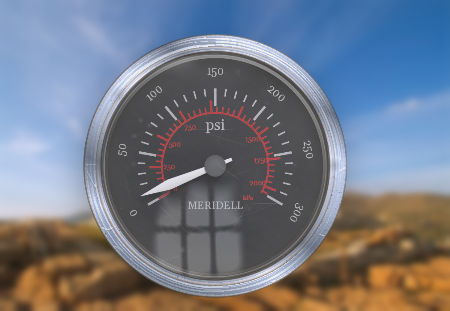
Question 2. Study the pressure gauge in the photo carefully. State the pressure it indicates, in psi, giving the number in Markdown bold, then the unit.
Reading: **10** psi
